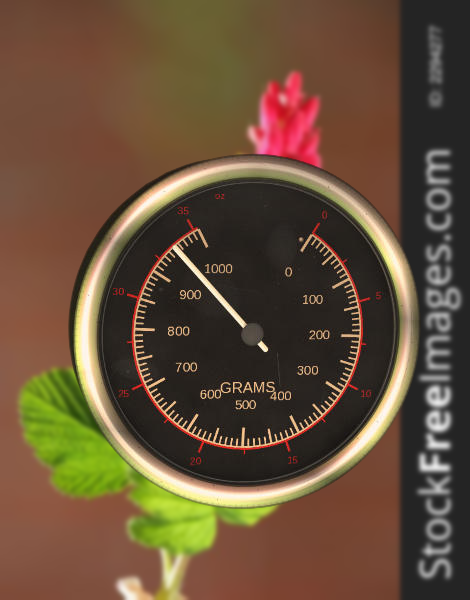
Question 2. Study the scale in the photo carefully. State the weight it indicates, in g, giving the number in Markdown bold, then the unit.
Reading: **950** g
